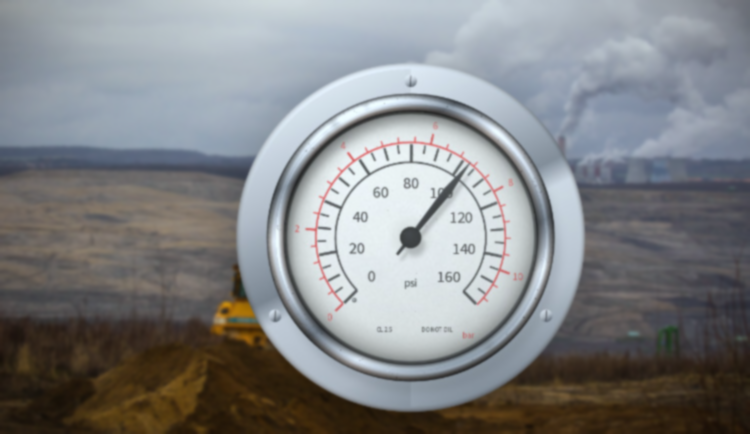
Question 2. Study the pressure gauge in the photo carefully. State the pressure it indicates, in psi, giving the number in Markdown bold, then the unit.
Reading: **102.5** psi
